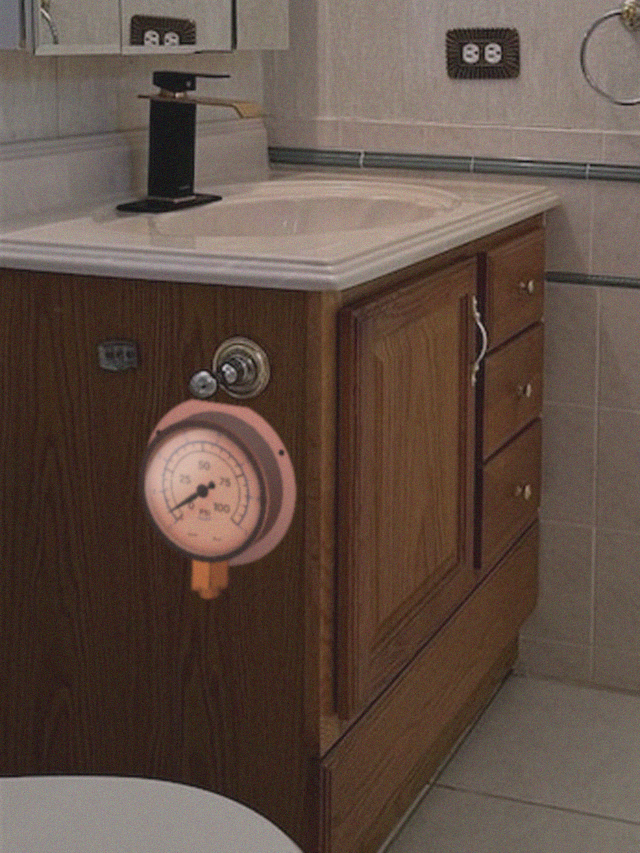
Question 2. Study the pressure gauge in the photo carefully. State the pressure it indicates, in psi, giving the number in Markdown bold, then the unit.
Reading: **5** psi
